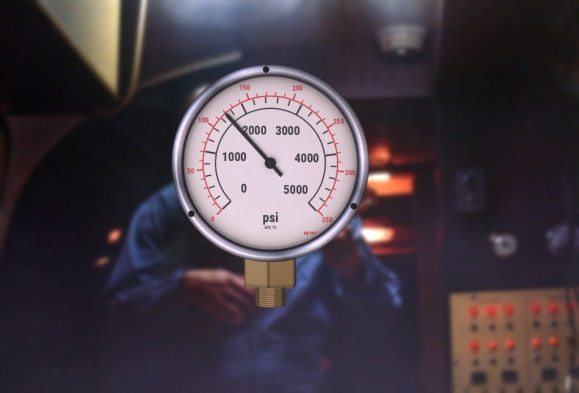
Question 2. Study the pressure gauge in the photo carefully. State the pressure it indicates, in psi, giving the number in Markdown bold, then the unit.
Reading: **1700** psi
